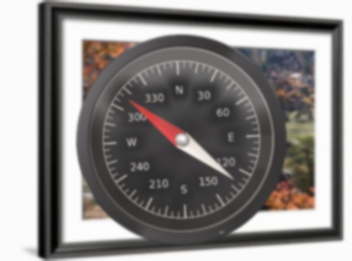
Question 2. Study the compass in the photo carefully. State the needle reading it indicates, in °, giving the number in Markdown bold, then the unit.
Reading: **310** °
